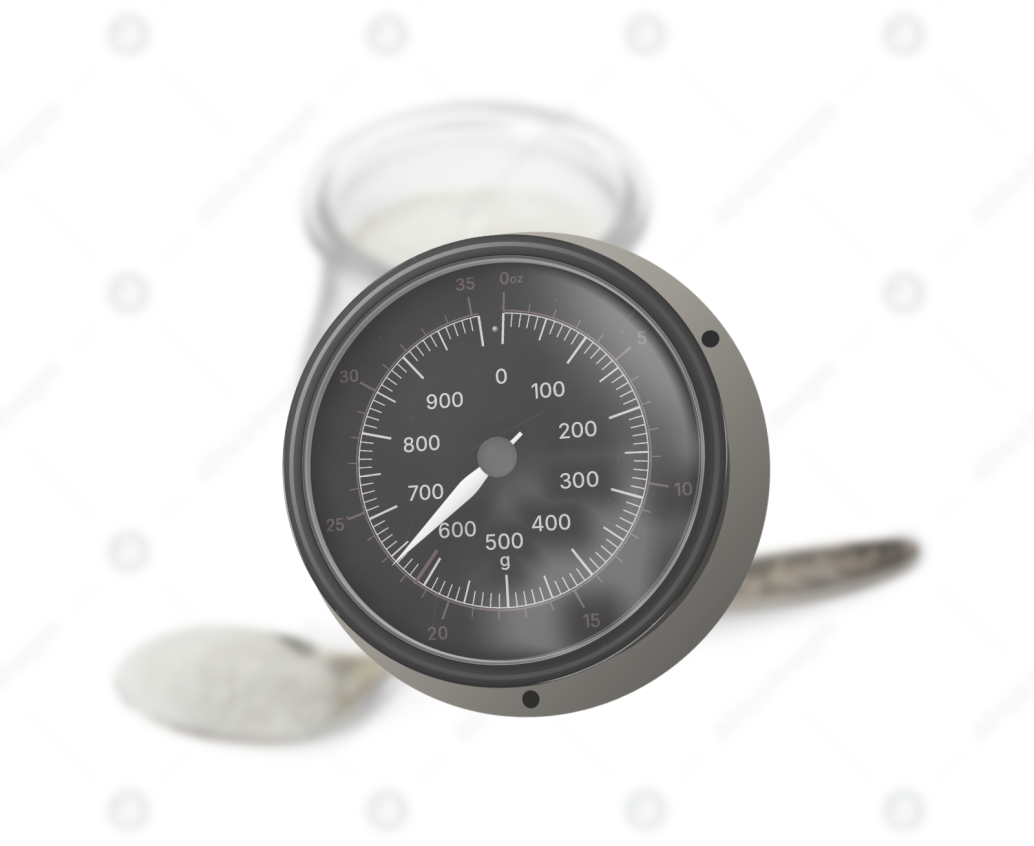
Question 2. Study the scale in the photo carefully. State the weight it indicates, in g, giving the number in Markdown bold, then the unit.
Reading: **640** g
